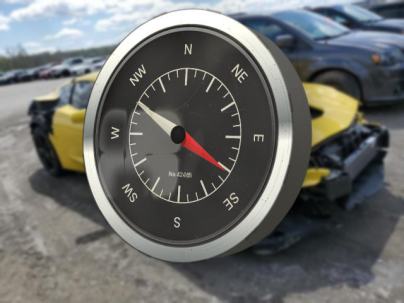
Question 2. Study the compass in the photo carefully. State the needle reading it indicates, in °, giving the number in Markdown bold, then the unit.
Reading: **120** °
